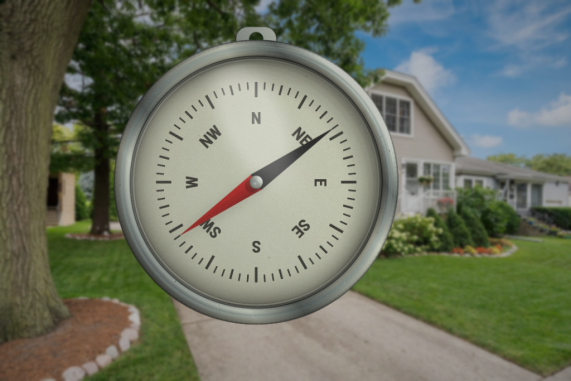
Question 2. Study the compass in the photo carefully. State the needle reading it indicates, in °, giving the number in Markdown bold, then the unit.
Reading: **235** °
